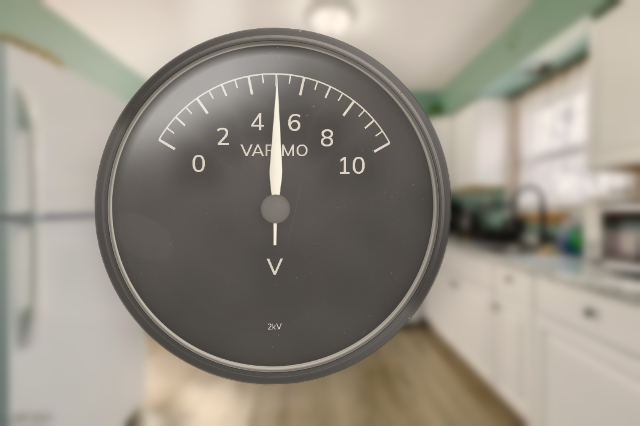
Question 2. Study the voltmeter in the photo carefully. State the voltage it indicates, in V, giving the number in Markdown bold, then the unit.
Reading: **5** V
